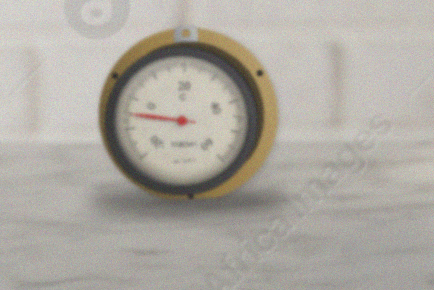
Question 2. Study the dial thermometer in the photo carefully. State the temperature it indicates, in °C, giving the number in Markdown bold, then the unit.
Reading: **-5** °C
